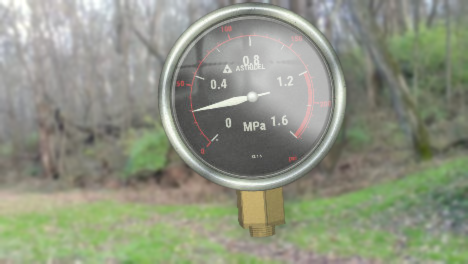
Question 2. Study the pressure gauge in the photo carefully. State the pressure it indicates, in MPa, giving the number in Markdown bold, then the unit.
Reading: **0.2** MPa
